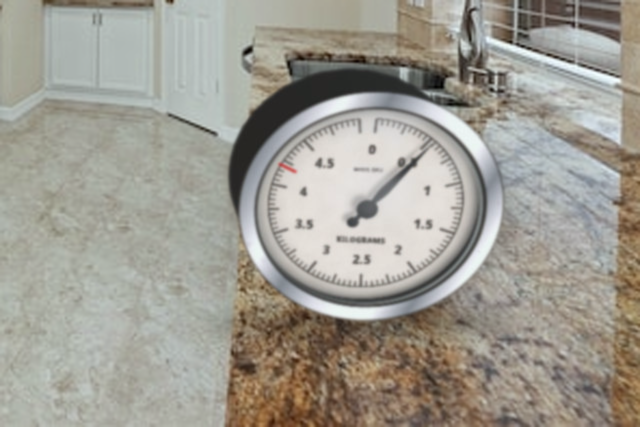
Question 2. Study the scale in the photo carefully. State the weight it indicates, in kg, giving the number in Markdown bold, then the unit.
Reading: **0.5** kg
